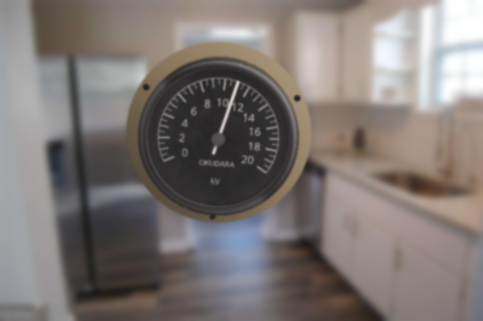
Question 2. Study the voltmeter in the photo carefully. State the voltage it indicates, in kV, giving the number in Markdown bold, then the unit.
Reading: **11** kV
